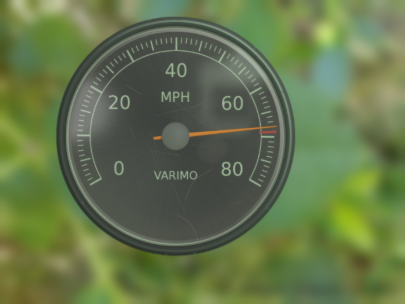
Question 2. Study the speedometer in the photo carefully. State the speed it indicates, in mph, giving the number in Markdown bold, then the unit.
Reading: **68** mph
